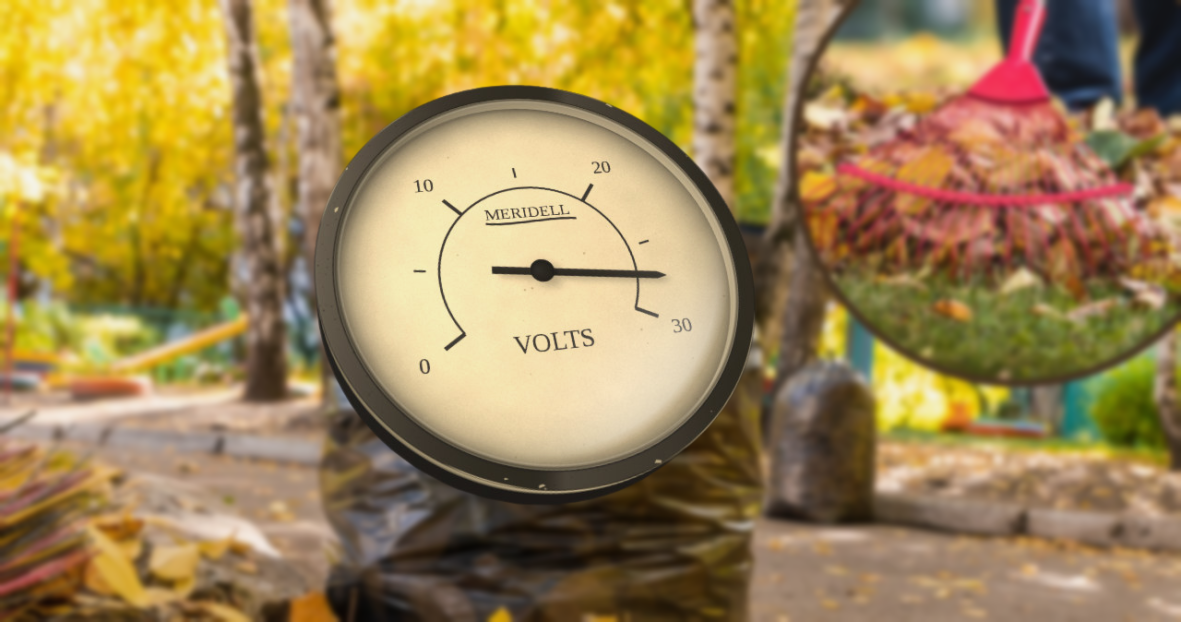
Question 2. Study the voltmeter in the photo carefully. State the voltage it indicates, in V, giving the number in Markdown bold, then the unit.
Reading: **27.5** V
